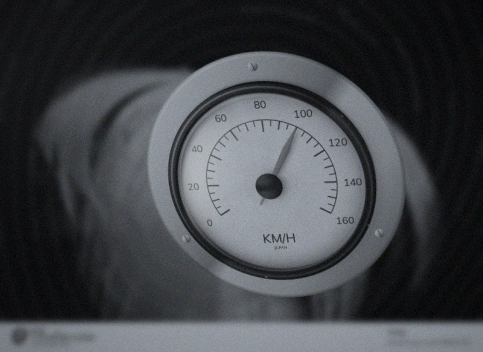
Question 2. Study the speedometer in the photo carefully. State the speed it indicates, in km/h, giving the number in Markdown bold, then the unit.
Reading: **100** km/h
